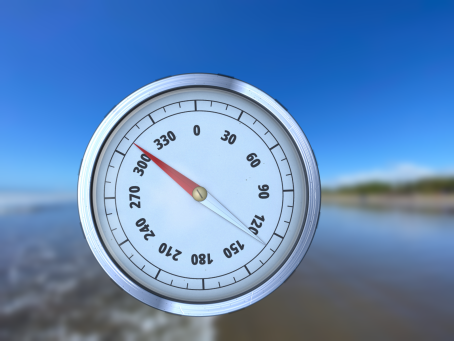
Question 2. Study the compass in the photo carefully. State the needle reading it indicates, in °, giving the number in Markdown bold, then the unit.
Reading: **310** °
